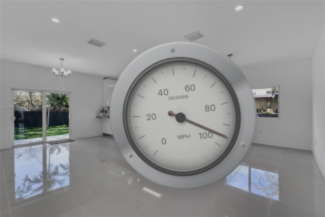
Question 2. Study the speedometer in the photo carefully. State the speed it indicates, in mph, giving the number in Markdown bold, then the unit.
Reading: **95** mph
